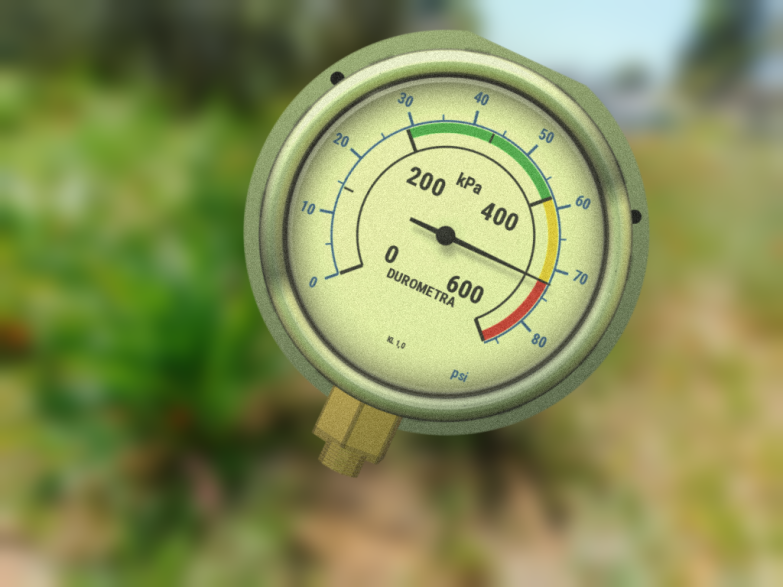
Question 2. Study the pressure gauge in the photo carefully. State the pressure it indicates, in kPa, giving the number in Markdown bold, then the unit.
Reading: **500** kPa
